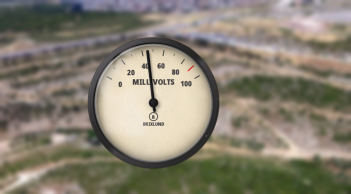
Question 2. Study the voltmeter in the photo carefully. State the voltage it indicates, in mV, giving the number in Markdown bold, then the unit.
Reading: **45** mV
